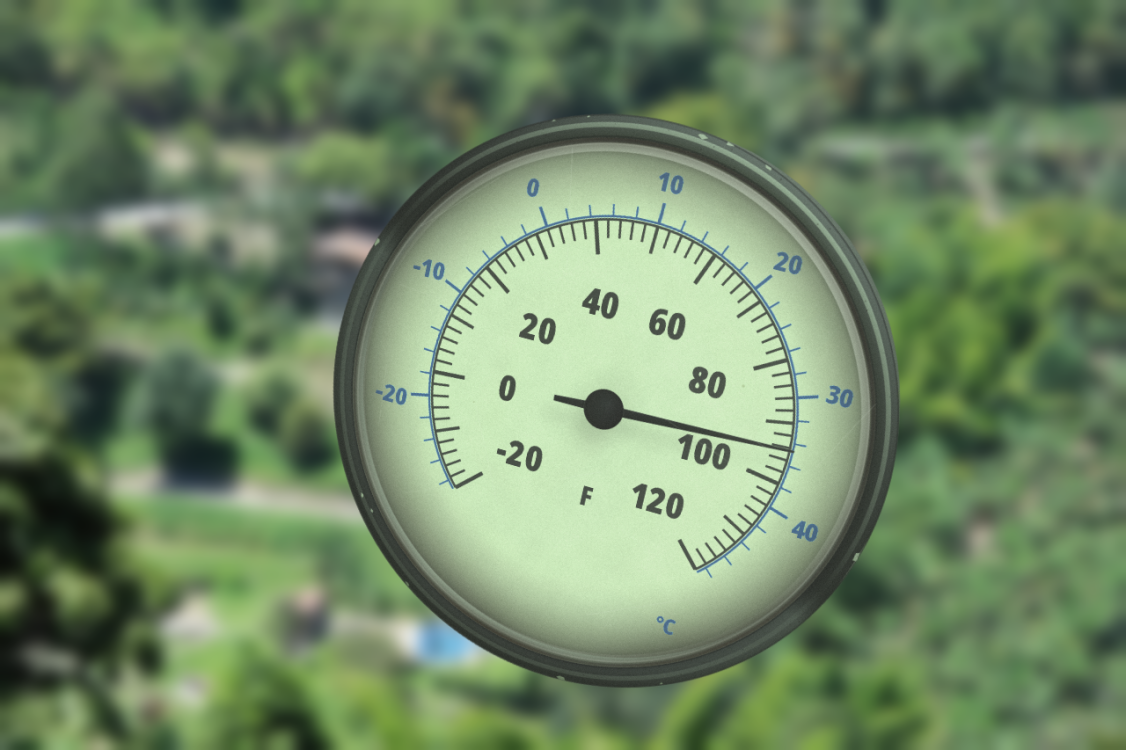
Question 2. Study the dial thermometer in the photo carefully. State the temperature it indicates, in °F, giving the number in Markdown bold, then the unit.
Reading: **94** °F
